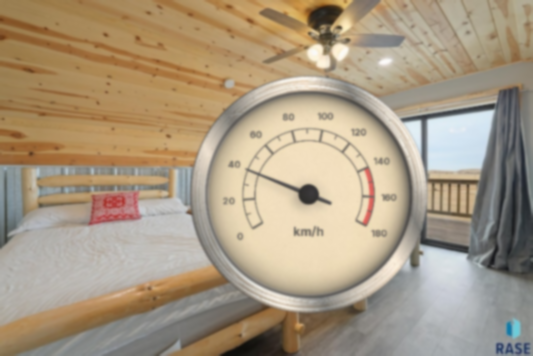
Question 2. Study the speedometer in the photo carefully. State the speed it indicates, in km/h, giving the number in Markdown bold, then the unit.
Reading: **40** km/h
